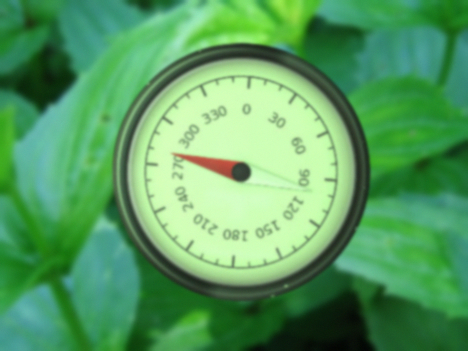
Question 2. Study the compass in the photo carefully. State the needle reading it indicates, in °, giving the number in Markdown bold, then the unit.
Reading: **280** °
